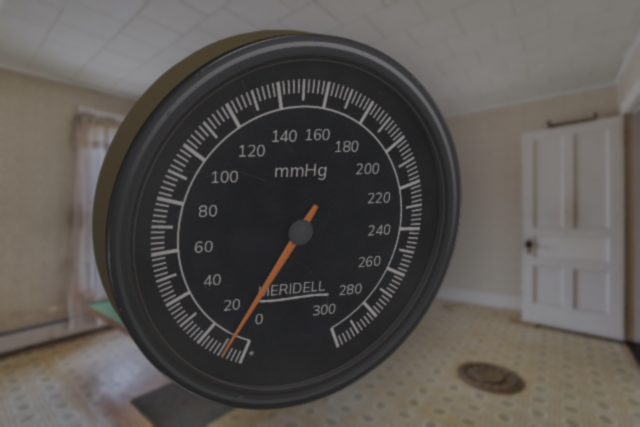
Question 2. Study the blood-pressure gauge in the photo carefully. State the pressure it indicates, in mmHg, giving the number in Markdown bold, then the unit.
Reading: **10** mmHg
